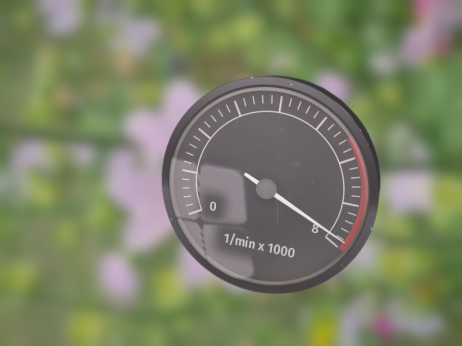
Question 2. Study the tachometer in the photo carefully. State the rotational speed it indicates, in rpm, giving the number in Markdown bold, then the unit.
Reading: **7800** rpm
